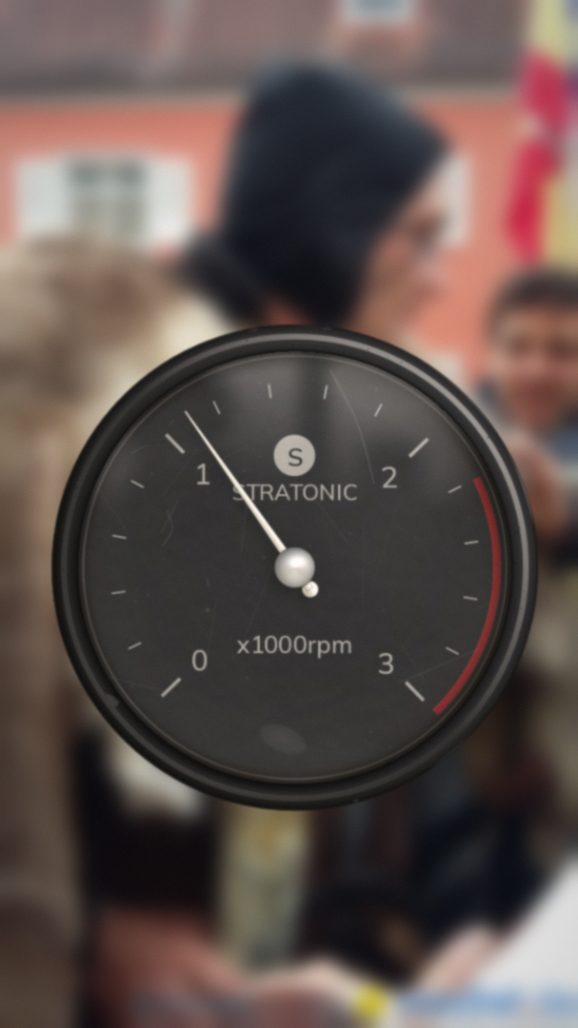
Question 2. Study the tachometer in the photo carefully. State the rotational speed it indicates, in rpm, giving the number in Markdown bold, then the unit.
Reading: **1100** rpm
